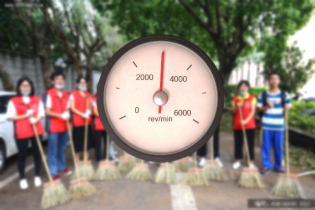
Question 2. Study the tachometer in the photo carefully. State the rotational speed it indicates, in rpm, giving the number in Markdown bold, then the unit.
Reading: **3000** rpm
